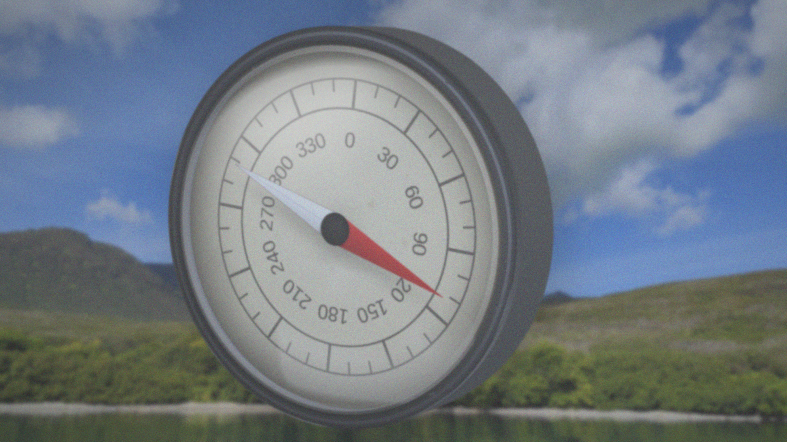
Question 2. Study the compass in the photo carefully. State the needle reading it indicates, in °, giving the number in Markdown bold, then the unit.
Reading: **110** °
